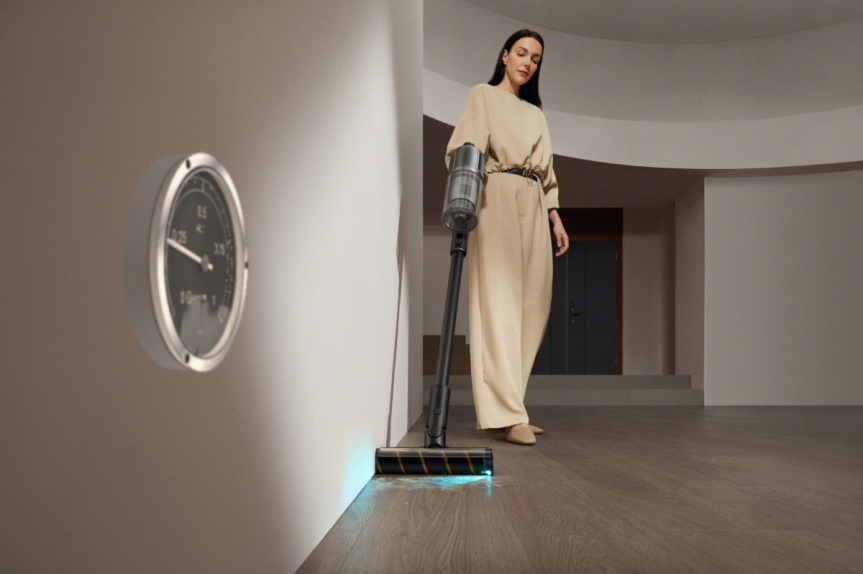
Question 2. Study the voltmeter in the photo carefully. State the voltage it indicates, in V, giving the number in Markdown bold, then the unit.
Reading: **0.2** V
